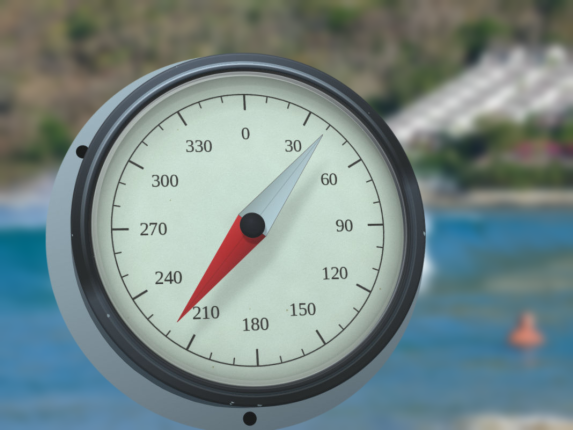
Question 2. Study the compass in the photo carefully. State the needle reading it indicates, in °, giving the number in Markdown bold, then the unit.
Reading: **220** °
